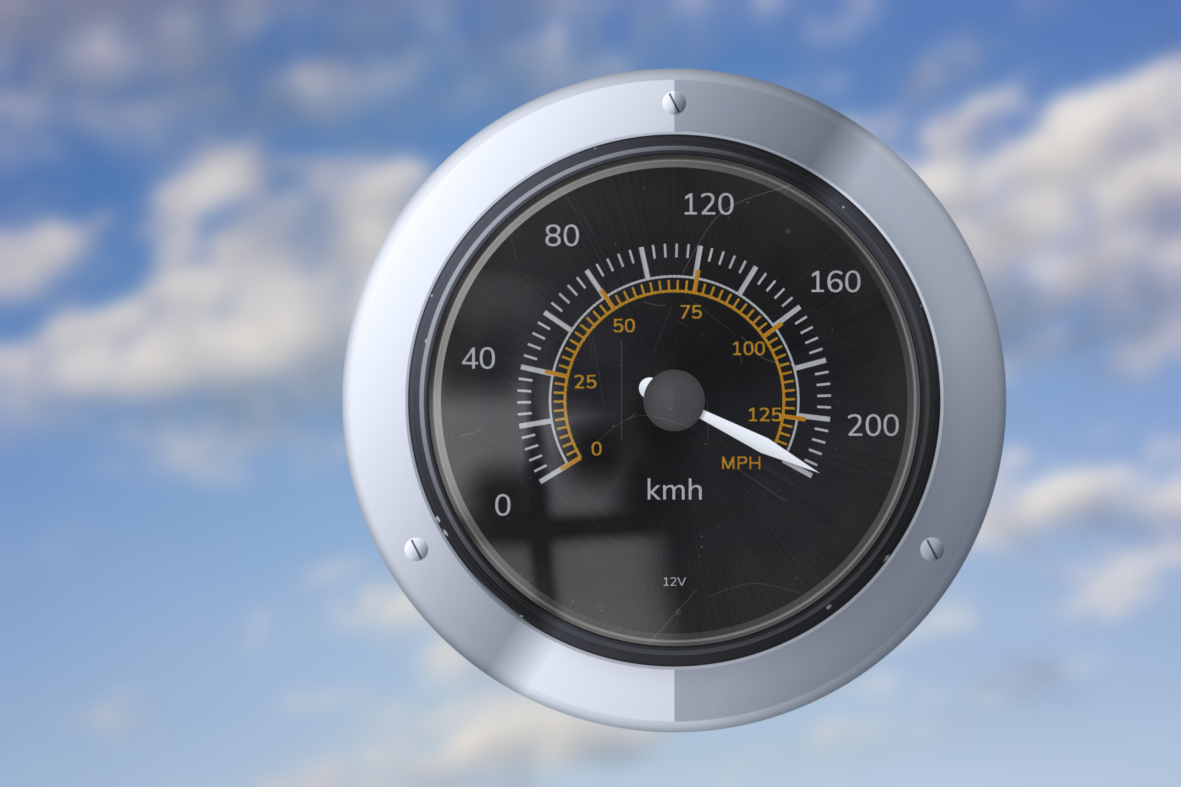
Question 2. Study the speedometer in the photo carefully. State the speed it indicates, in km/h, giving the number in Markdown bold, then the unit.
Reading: **218** km/h
